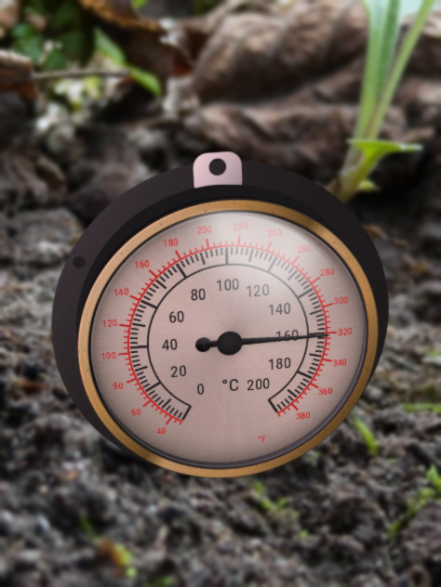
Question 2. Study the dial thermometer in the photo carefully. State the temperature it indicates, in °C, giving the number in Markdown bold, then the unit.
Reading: **160** °C
